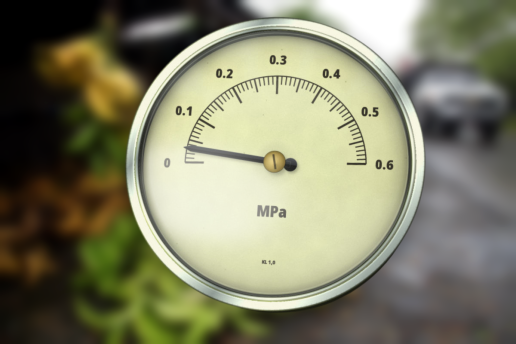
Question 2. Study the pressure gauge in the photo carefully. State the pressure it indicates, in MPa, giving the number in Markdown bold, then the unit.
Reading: **0.03** MPa
